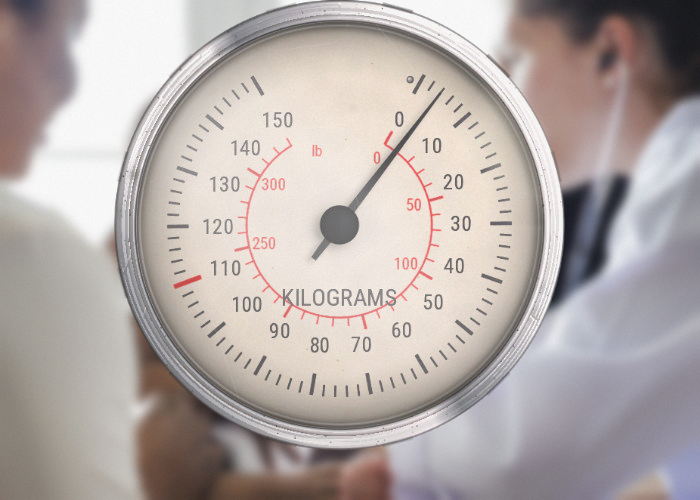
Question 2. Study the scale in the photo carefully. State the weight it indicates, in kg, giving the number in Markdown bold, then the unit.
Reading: **4** kg
